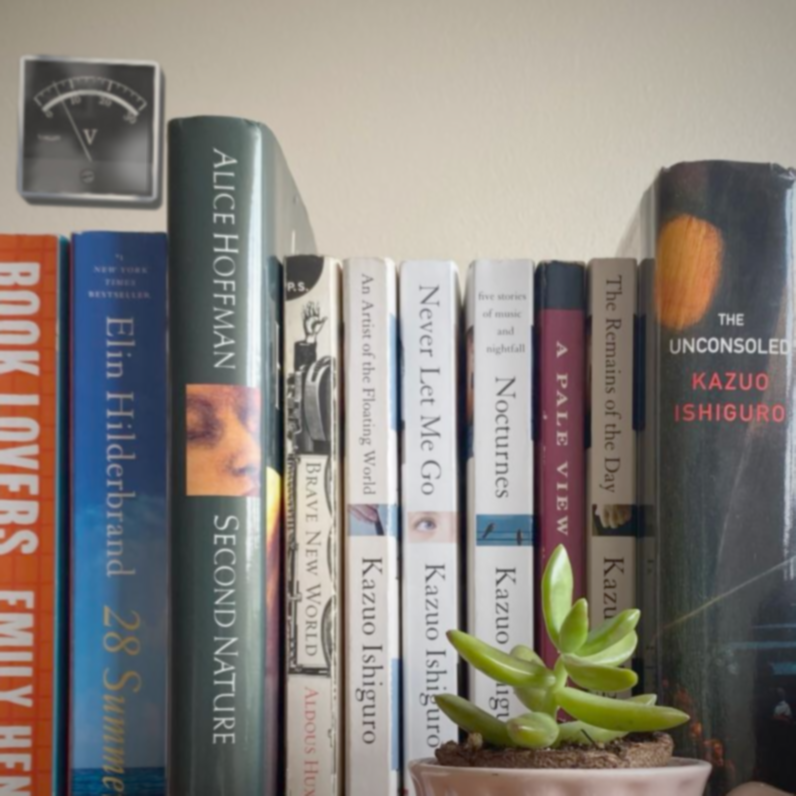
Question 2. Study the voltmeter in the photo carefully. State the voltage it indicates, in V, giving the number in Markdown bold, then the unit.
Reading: **6** V
